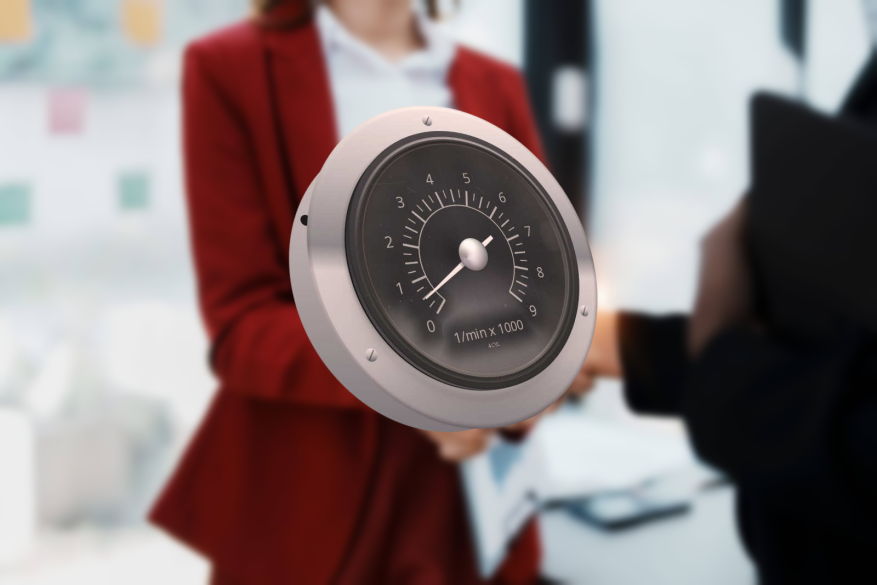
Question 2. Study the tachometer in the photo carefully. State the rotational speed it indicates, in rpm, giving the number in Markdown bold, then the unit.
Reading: **500** rpm
